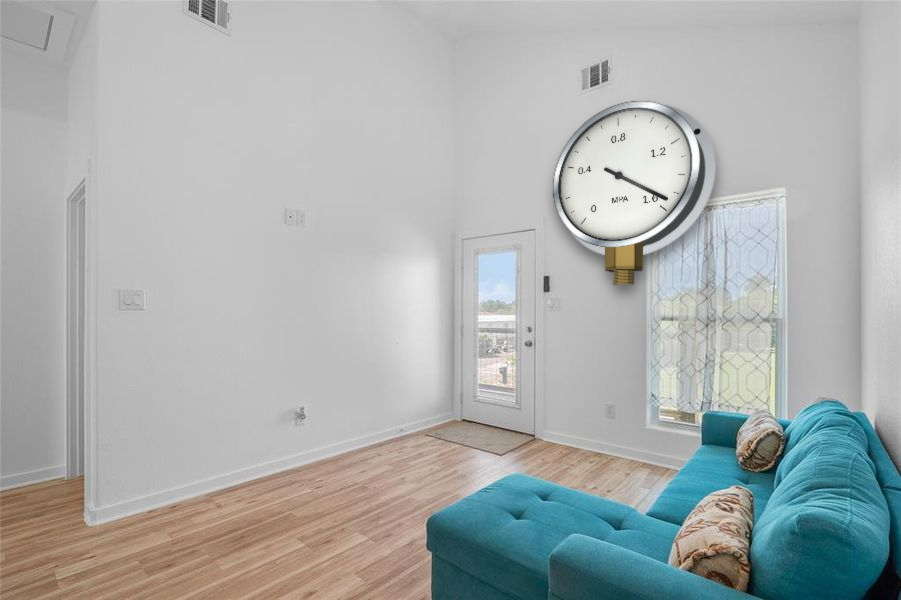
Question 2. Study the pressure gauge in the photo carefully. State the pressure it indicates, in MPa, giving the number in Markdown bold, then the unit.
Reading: **1.55** MPa
